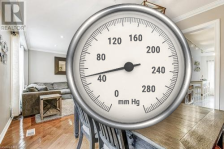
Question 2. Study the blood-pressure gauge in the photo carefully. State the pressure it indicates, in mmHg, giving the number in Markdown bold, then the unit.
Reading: **50** mmHg
